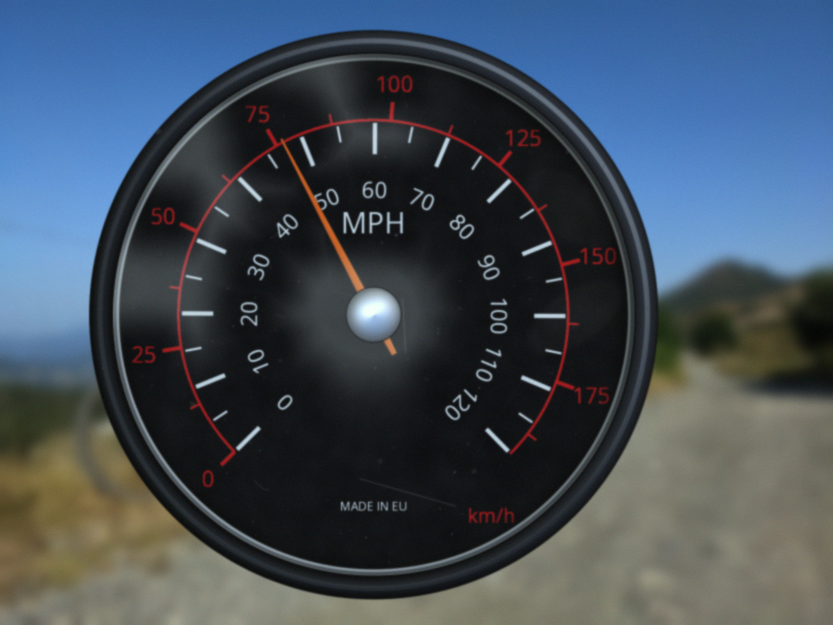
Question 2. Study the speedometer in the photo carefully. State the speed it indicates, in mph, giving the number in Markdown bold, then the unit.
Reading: **47.5** mph
